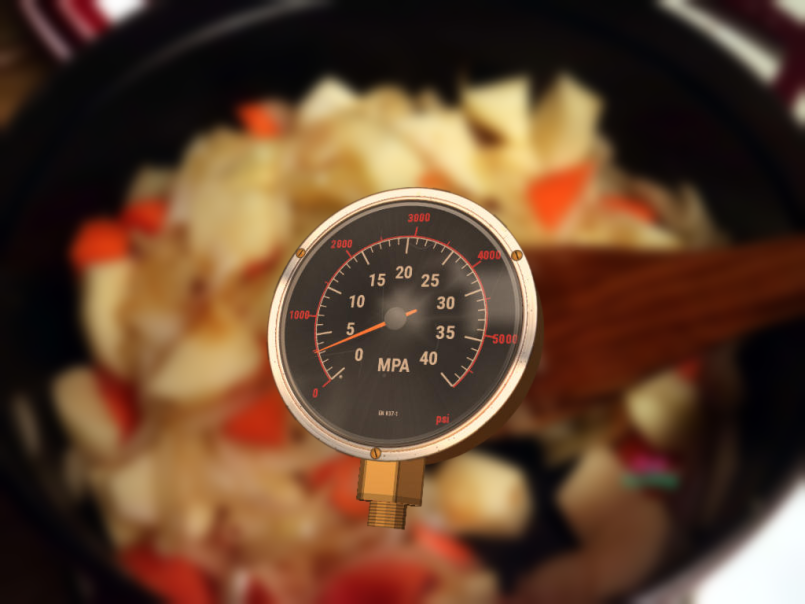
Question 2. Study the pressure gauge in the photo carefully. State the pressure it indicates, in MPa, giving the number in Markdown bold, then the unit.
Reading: **3** MPa
